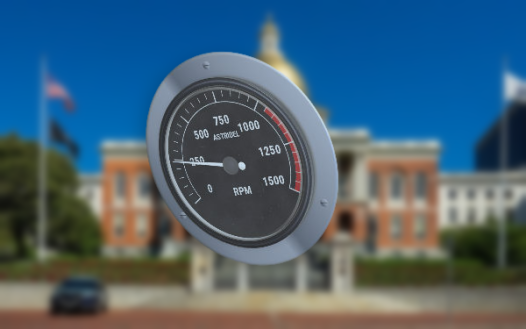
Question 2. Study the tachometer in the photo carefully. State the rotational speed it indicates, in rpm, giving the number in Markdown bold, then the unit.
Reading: **250** rpm
